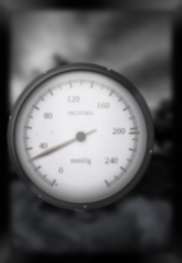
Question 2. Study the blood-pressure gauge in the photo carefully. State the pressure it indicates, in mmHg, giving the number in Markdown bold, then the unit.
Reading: **30** mmHg
